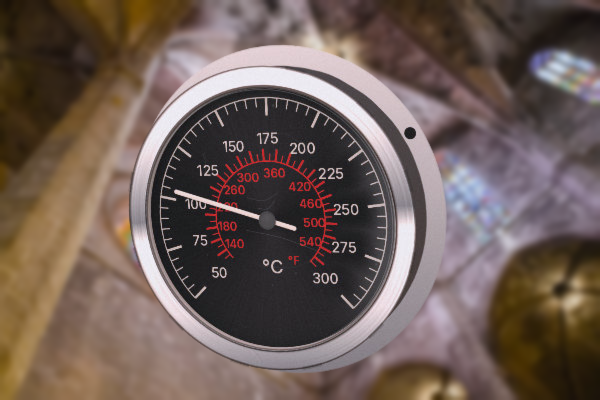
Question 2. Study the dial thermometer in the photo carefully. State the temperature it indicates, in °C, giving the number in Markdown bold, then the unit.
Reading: **105** °C
